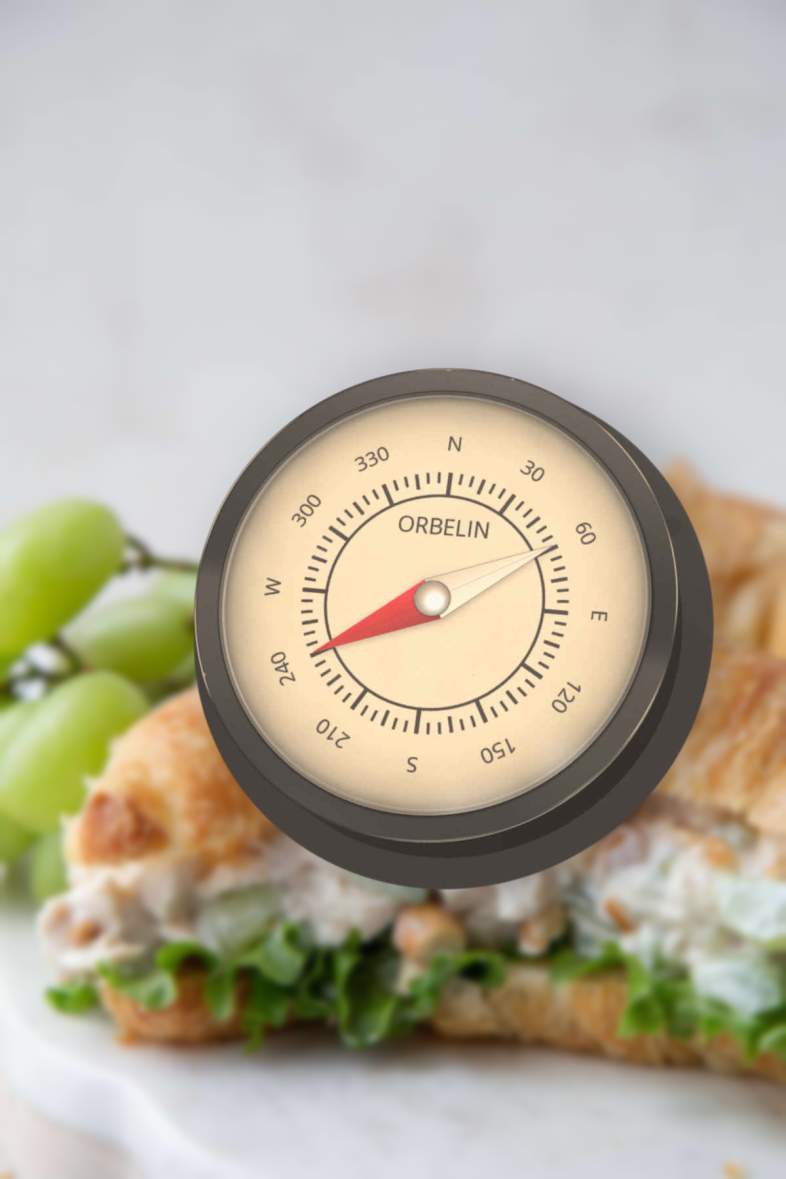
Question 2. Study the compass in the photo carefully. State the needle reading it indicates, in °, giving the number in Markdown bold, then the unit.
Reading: **240** °
